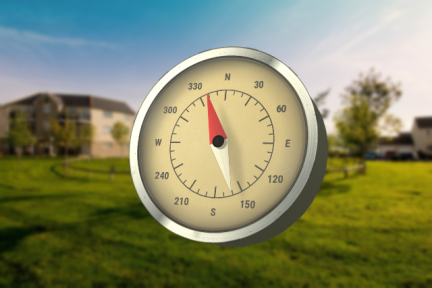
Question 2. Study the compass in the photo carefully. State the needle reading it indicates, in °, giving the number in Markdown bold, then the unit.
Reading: **340** °
